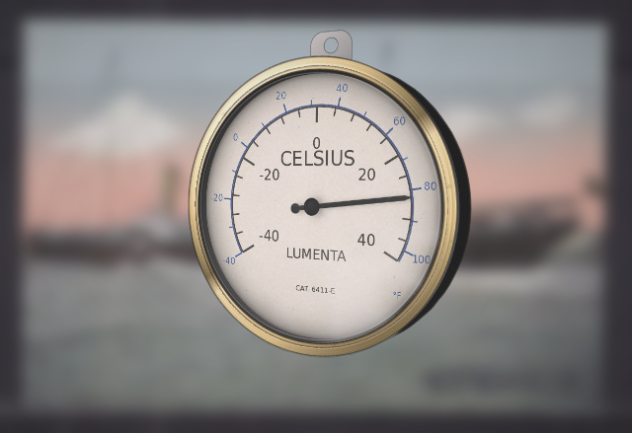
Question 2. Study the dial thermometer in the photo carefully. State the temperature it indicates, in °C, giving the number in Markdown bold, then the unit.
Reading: **28** °C
